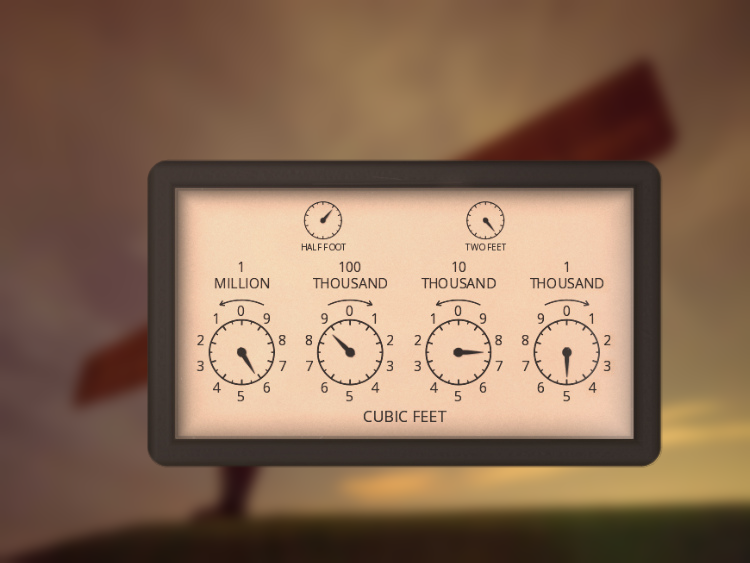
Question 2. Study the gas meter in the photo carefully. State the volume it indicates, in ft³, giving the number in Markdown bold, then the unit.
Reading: **587500** ft³
